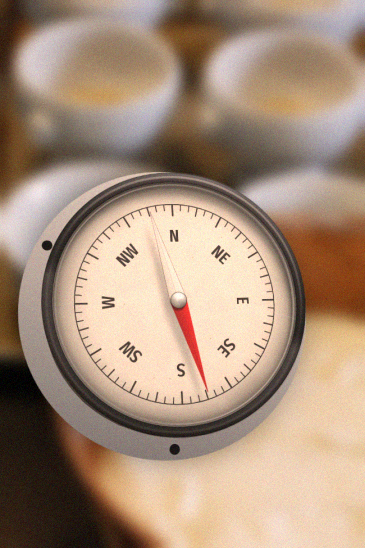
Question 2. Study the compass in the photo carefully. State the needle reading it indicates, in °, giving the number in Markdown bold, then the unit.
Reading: **165** °
